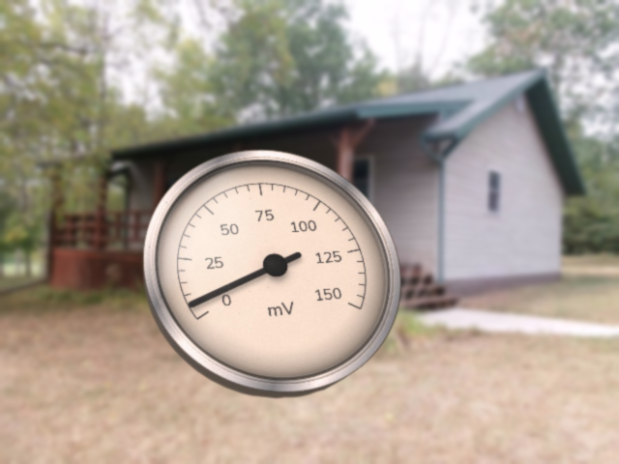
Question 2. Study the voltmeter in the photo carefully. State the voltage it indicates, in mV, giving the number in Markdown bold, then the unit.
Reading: **5** mV
